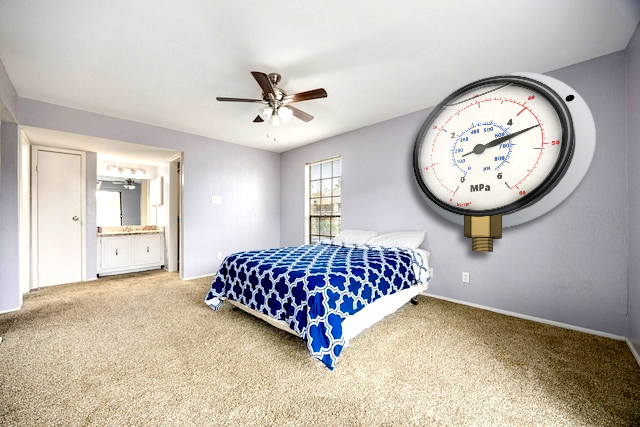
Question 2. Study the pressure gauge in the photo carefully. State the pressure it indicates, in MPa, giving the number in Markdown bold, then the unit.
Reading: **4.5** MPa
